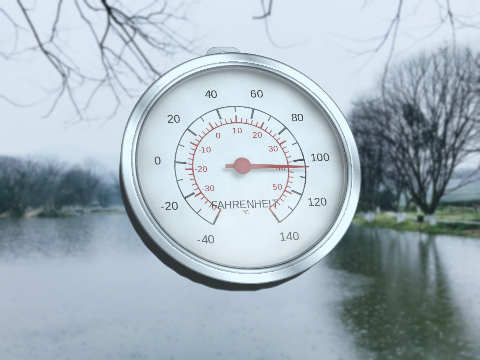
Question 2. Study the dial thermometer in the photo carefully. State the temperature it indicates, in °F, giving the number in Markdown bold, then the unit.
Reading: **105** °F
